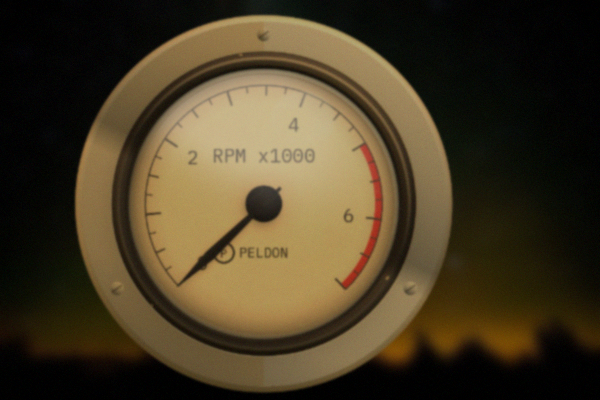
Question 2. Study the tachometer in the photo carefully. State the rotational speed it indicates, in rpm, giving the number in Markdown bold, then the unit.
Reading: **0** rpm
